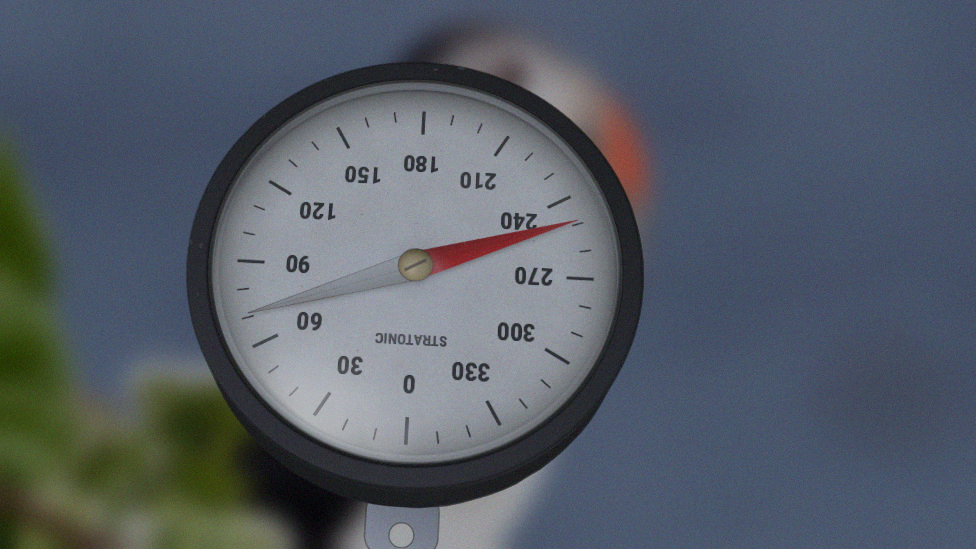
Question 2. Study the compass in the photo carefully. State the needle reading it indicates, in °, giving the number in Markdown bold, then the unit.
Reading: **250** °
